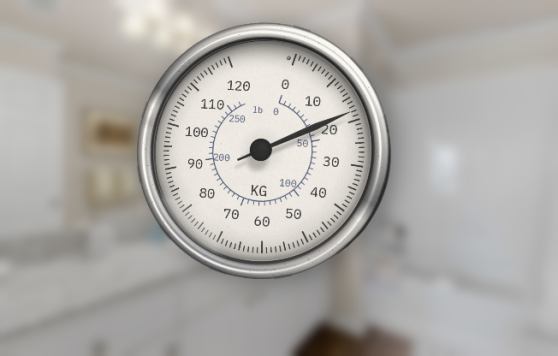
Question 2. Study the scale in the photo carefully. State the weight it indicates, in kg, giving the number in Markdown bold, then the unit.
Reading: **18** kg
